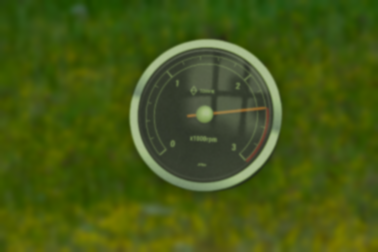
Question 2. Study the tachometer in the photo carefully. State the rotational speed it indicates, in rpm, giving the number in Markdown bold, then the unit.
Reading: **2400** rpm
